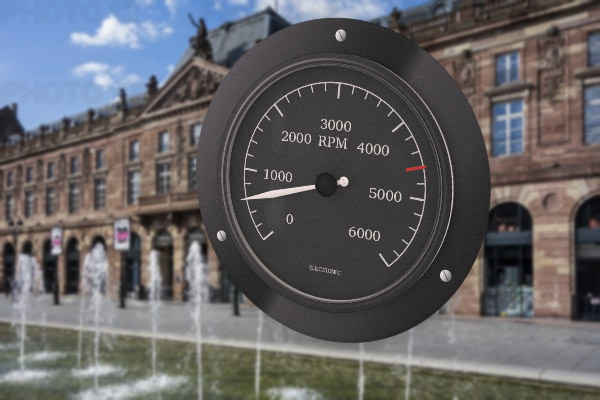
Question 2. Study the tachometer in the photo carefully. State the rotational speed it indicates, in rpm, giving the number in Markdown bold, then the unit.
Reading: **600** rpm
